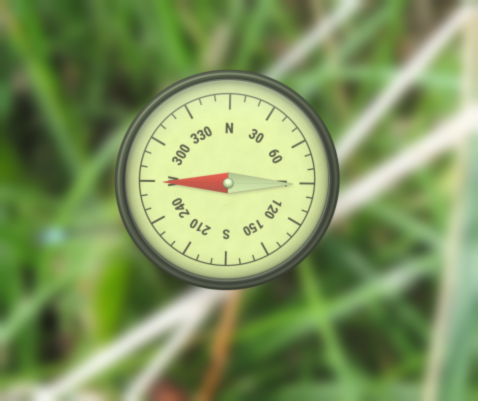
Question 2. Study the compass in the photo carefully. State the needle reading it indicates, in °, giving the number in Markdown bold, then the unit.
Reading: **270** °
